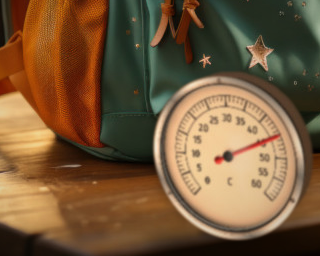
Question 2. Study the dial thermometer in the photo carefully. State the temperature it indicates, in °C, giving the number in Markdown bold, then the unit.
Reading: **45** °C
